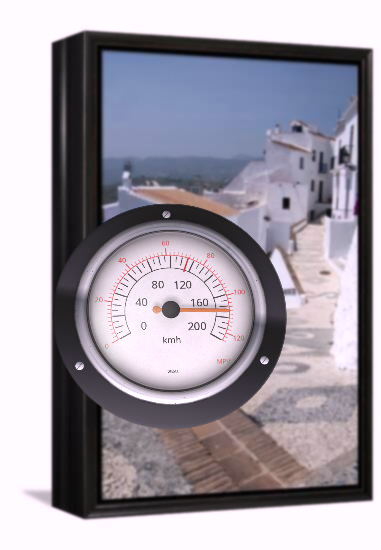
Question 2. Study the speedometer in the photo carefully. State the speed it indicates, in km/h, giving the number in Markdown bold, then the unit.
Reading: **175** km/h
